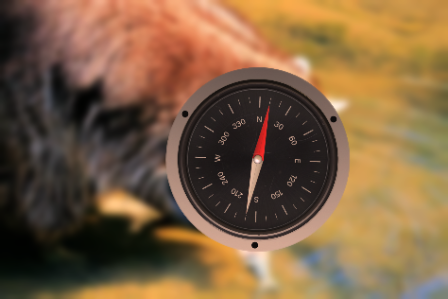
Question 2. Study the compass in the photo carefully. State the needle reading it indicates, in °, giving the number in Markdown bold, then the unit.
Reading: **10** °
